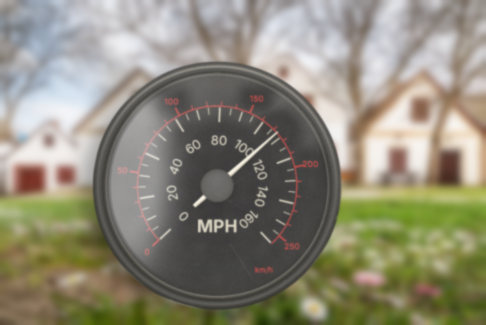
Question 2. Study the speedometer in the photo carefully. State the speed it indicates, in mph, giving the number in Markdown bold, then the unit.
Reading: **107.5** mph
